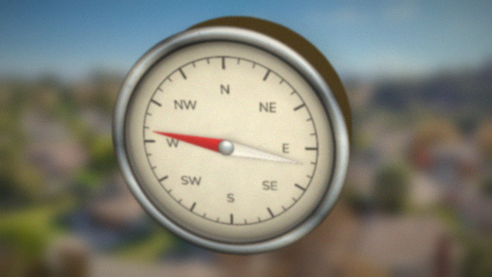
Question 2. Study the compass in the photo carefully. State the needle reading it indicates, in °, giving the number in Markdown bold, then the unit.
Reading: **280** °
